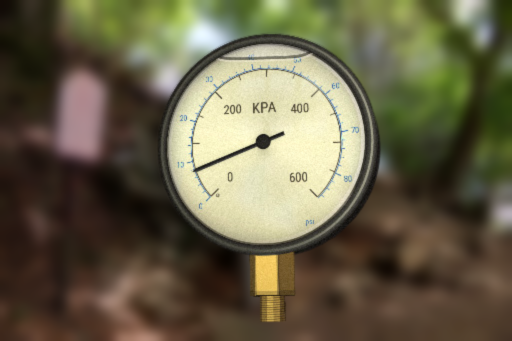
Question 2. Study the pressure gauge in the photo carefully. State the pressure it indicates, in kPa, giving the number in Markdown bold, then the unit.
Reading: **50** kPa
